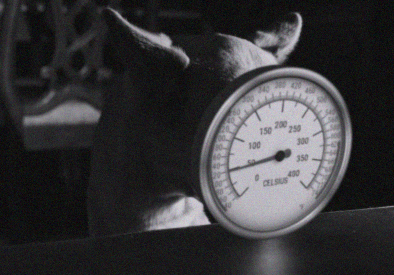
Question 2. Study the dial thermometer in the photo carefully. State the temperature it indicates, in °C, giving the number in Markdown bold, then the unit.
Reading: **50** °C
